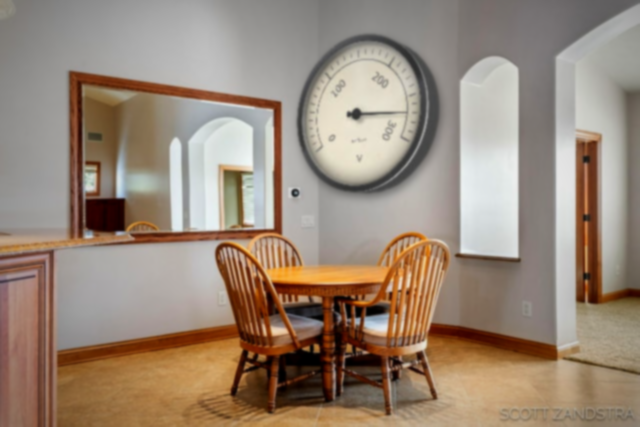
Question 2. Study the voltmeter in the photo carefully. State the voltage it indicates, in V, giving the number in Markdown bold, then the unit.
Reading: **270** V
